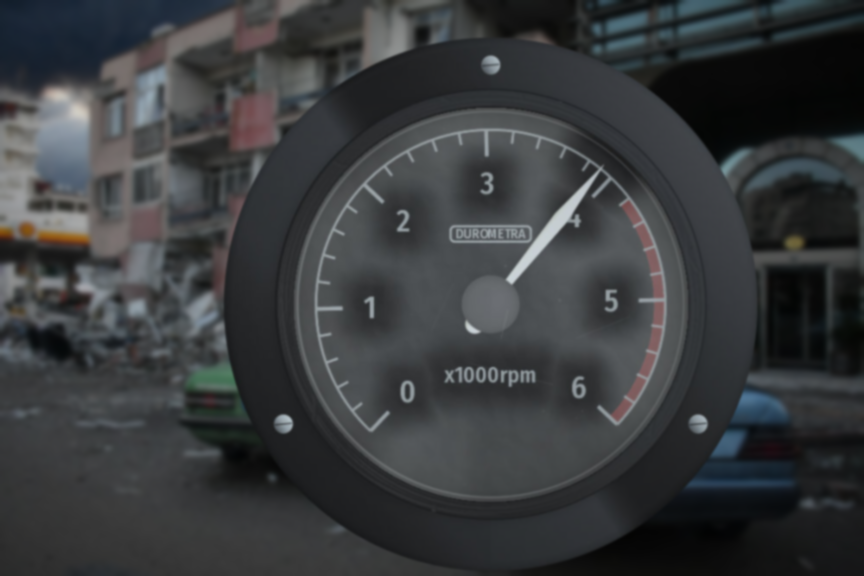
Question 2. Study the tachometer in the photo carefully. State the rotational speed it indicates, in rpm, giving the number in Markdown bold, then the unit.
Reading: **3900** rpm
